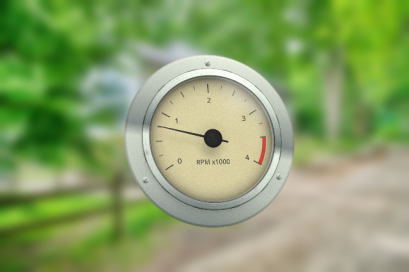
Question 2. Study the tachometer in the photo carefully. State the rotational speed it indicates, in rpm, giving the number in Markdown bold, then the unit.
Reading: **750** rpm
